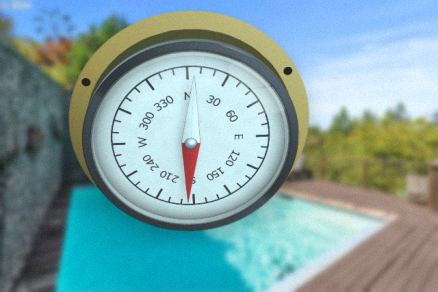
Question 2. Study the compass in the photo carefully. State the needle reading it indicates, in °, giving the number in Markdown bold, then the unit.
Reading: **185** °
